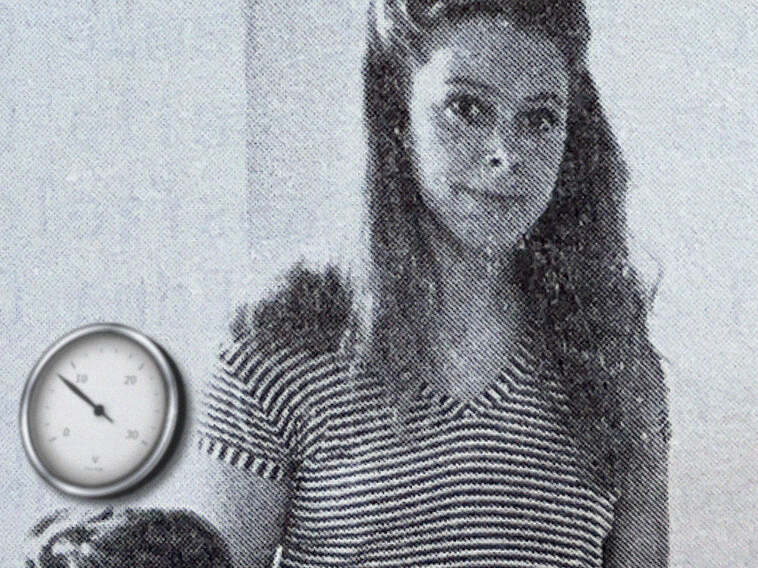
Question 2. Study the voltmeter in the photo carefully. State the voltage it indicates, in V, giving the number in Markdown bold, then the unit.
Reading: **8** V
